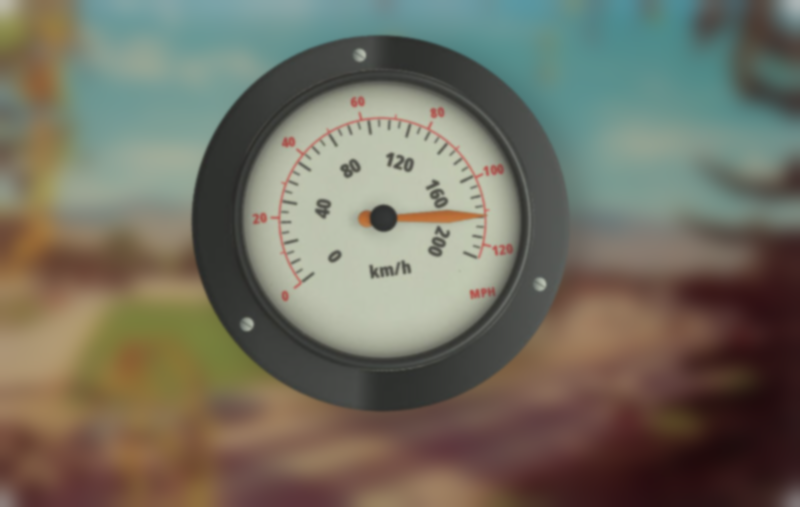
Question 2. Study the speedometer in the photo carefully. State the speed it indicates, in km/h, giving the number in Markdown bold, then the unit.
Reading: **180** km/h
